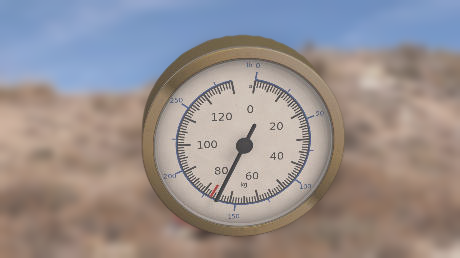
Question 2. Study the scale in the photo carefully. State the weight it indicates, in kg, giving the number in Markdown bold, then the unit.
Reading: **75** kg
